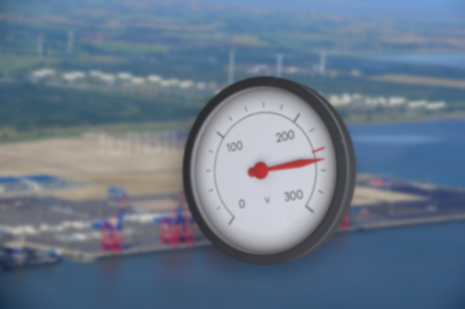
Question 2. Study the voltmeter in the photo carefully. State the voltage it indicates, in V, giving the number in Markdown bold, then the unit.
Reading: **250** V
